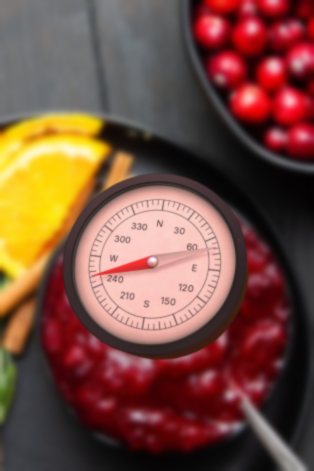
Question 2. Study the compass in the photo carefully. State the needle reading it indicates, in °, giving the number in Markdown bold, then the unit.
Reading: **250** °
